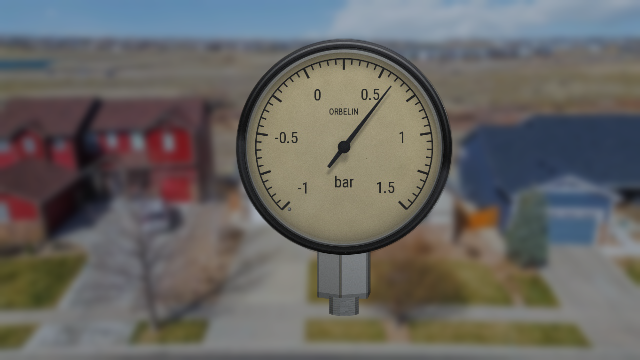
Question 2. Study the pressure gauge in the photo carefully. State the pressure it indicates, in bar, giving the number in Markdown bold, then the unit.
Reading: **0.6** bar
